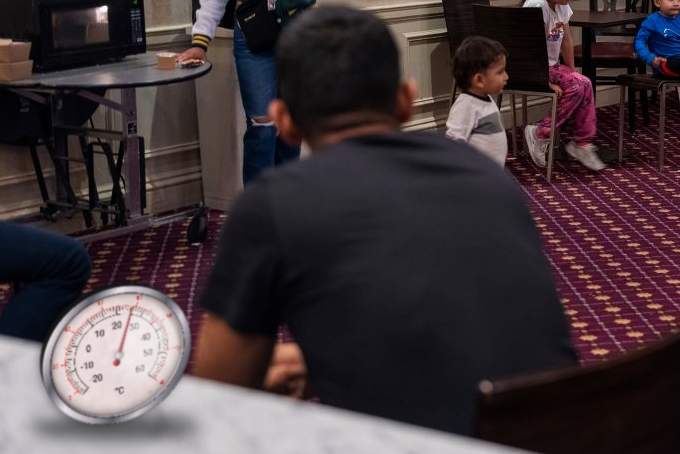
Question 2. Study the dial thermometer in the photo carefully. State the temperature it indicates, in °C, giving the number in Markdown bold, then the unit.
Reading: **25** °C
